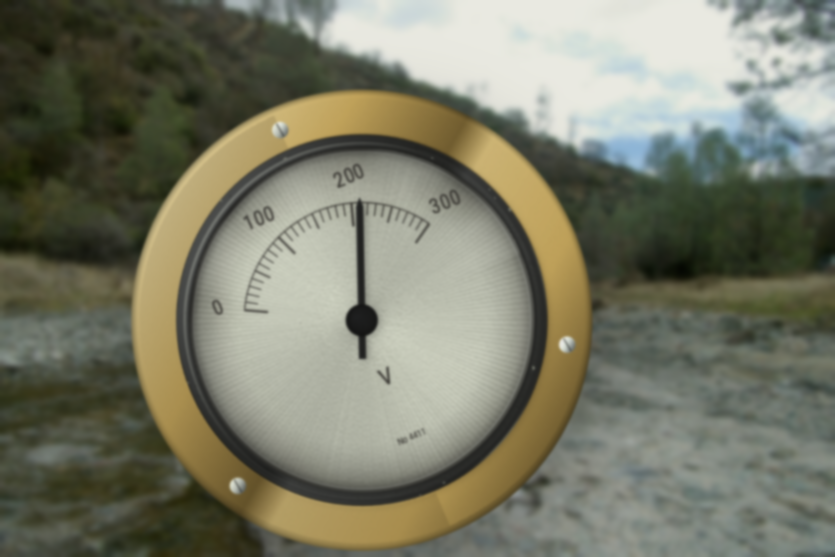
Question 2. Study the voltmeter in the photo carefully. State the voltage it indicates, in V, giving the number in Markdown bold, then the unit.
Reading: **210** V
